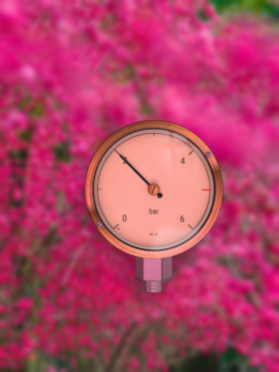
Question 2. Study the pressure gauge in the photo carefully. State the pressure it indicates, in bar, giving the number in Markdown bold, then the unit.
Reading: **2** bar
